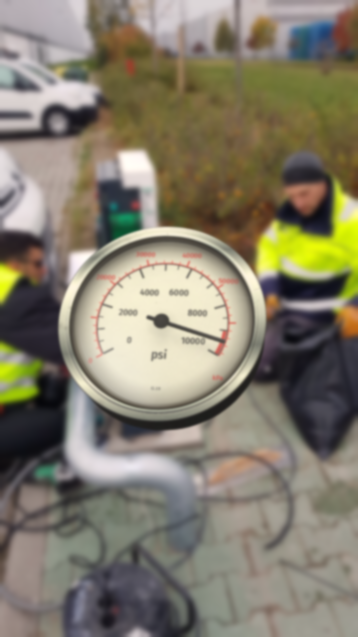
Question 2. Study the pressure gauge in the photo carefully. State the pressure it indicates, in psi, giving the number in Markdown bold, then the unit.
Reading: **9500** psi
